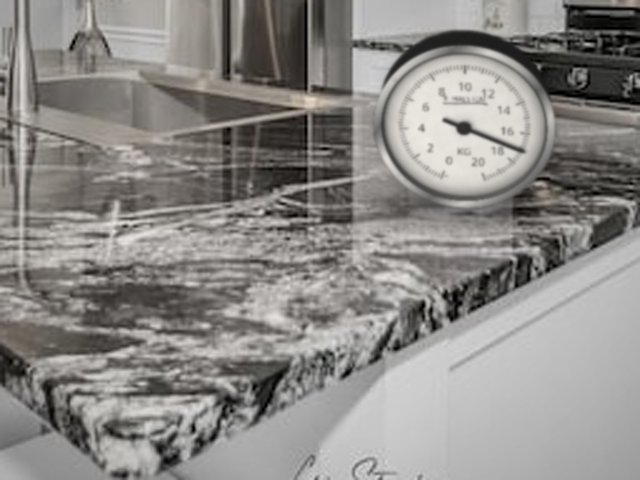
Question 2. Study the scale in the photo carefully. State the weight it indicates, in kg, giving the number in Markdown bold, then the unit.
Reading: **17** kg
